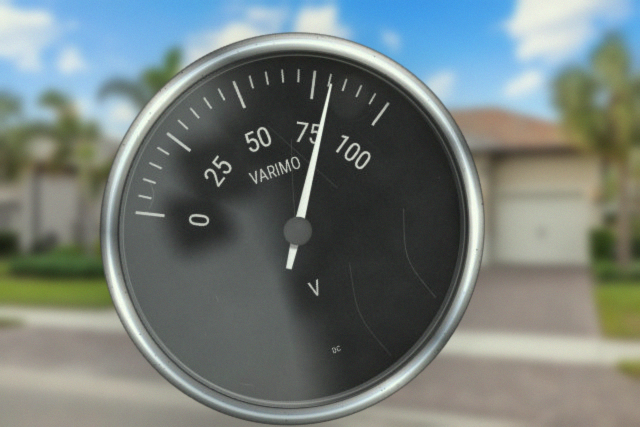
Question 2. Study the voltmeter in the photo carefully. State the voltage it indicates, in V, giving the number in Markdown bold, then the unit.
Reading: **80** V
